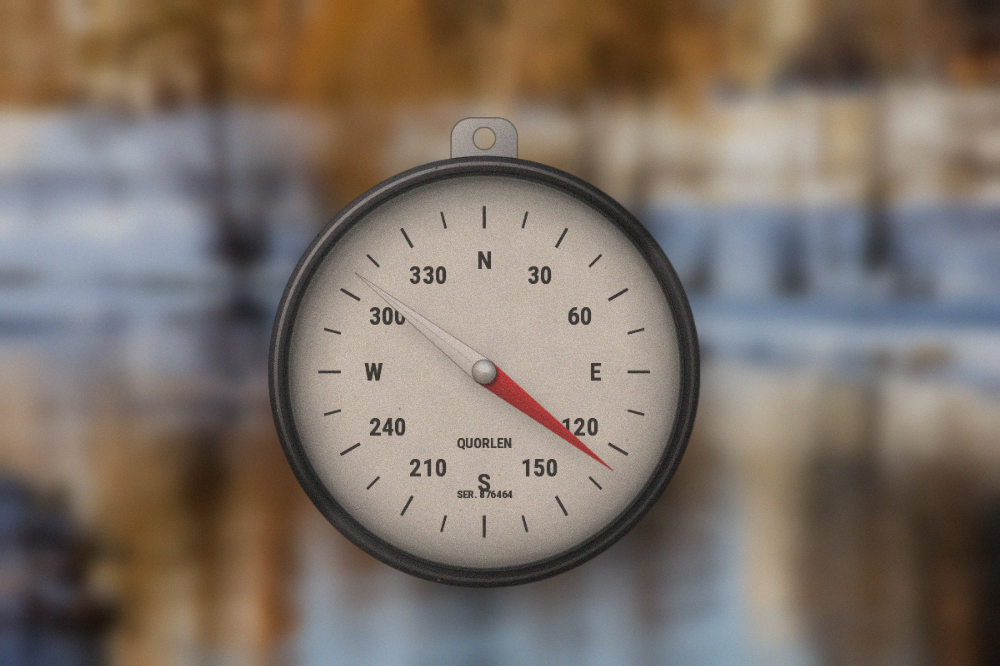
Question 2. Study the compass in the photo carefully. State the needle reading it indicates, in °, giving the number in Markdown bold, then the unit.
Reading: **127.5** °
